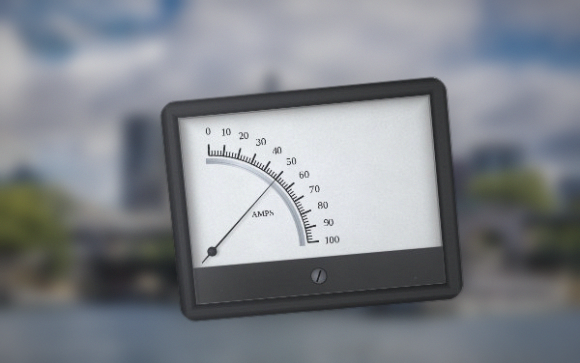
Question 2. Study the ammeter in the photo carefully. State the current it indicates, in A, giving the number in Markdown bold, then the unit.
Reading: **50** A
